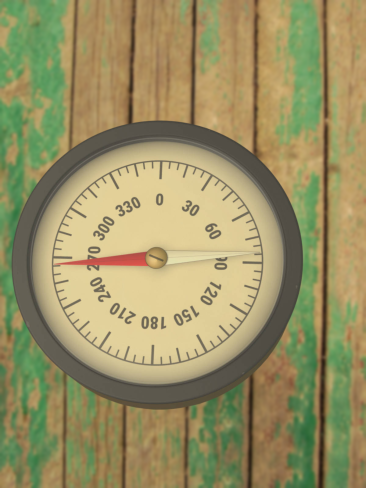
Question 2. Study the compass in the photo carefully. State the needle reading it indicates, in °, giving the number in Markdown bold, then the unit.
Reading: **265** °
